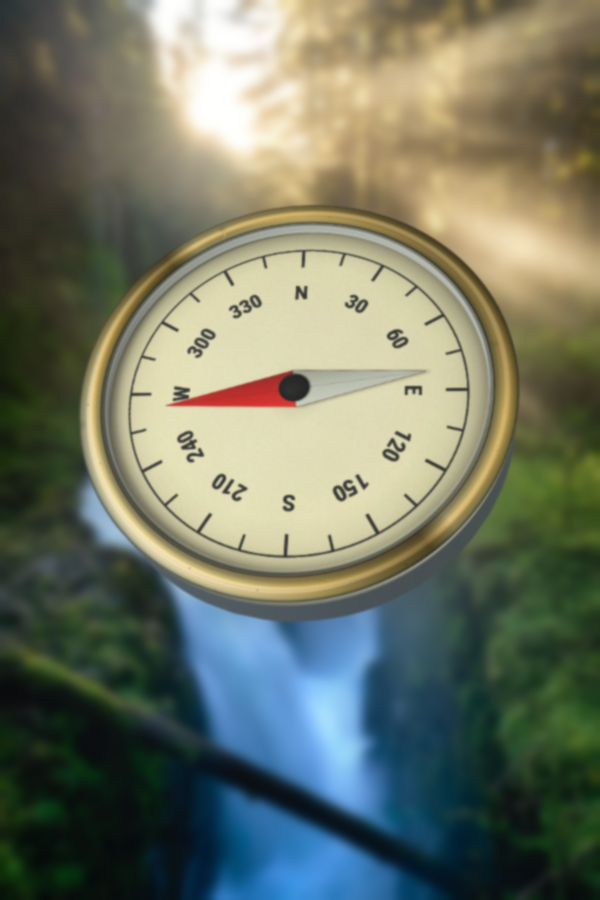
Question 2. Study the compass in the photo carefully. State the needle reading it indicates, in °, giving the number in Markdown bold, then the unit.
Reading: **262.5** °
